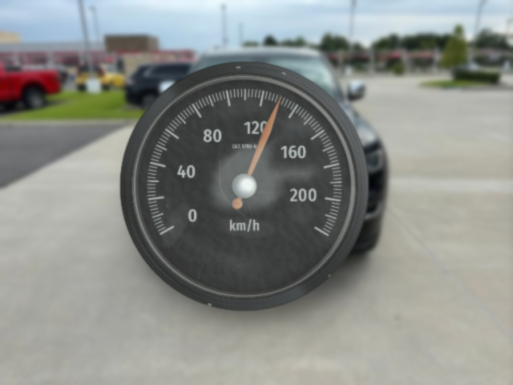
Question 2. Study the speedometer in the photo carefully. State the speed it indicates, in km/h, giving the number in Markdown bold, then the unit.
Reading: **130** km/h
